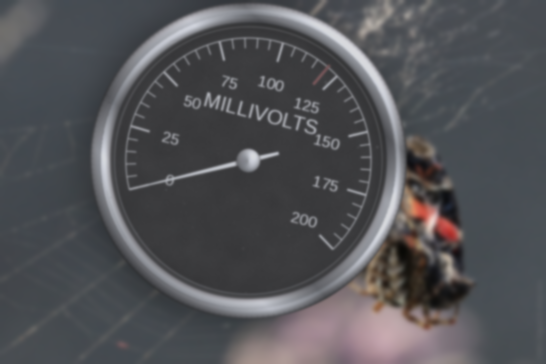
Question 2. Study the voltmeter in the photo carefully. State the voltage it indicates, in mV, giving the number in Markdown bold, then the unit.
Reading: **0** mV
